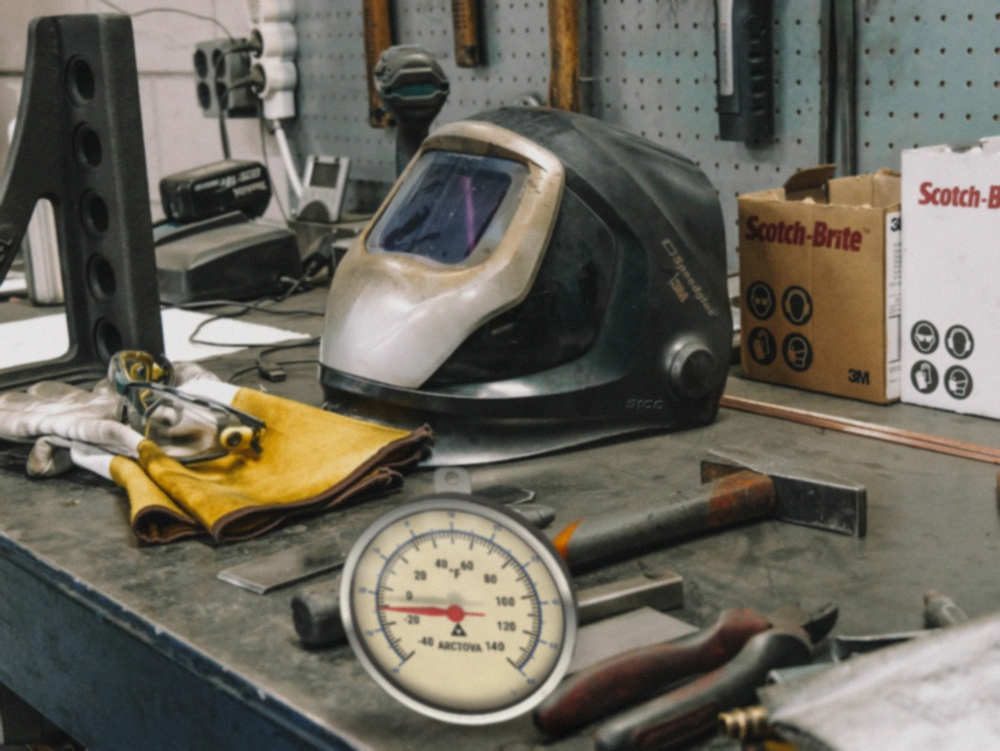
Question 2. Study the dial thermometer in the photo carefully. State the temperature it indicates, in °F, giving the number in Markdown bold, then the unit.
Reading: **-10** °F
